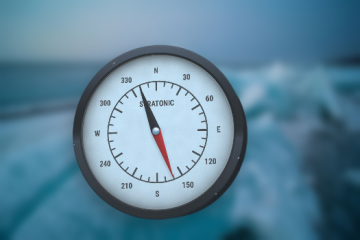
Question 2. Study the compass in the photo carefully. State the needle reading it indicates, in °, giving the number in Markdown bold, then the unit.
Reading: **160** °
